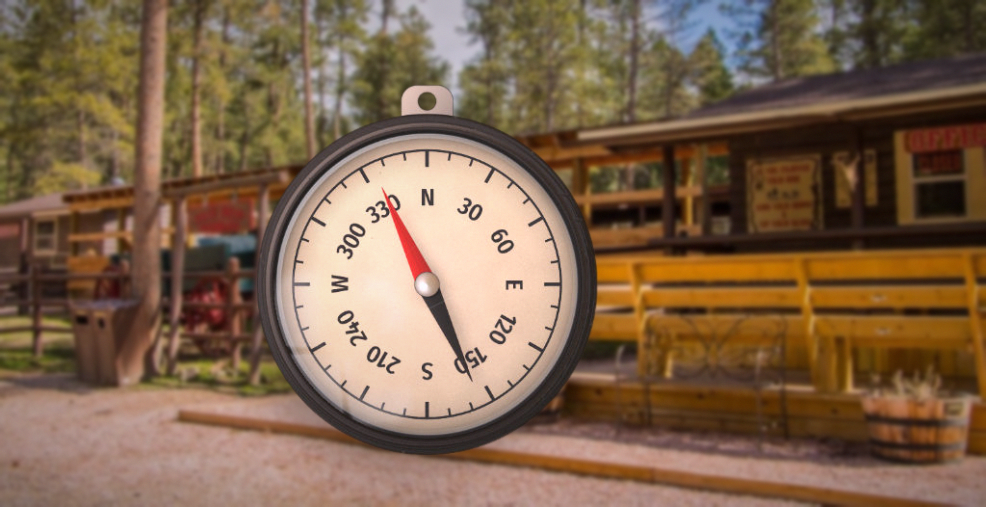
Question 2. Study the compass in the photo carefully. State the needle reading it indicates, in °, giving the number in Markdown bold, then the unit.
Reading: **335** °
